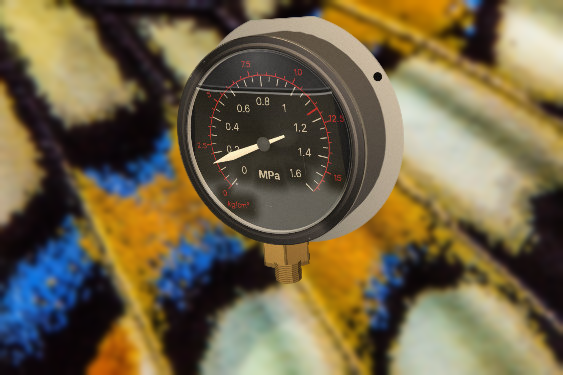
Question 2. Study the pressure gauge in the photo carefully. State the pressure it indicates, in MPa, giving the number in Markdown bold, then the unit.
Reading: **0.15** MPa
